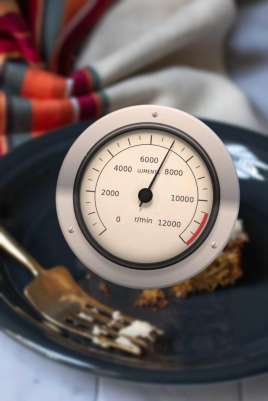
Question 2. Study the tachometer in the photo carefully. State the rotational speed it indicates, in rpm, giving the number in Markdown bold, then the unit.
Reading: **7000** rpm
